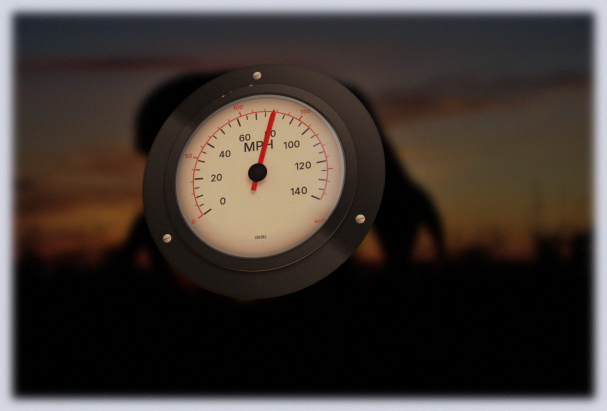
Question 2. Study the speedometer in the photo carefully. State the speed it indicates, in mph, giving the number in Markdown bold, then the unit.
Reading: **80** mph
